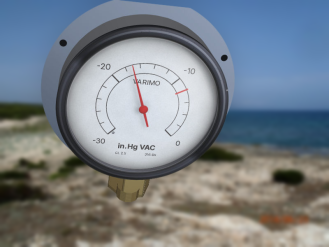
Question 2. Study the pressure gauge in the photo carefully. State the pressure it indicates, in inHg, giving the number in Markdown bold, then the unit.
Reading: **-17** inHg
